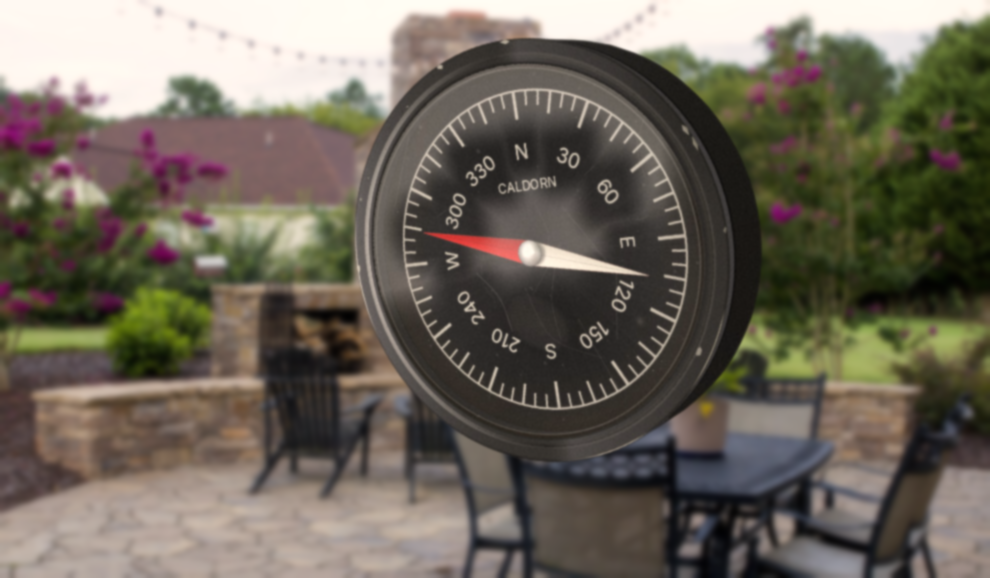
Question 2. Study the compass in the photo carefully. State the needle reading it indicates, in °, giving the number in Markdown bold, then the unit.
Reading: **285** °
